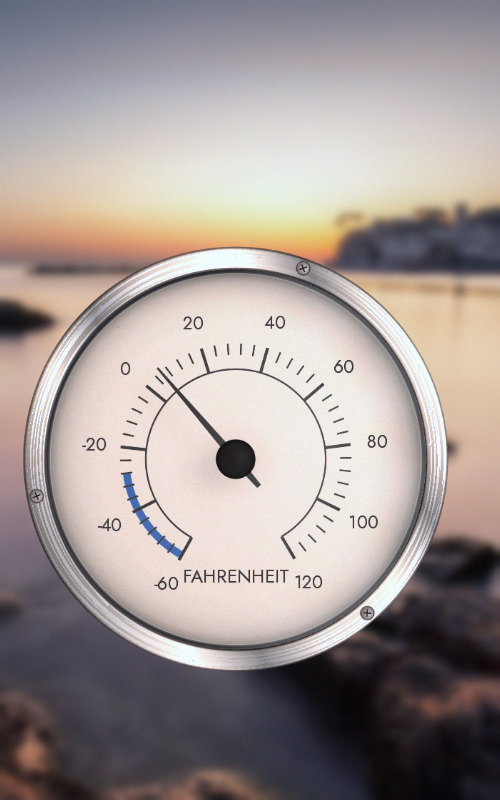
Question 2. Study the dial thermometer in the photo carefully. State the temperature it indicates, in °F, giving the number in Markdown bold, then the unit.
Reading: **6** °F
